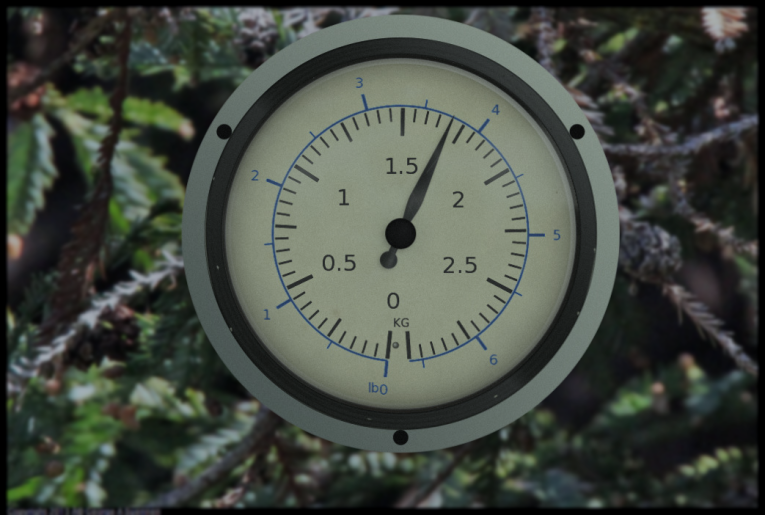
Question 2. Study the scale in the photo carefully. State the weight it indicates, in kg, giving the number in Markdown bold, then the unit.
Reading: **1.7** kg
